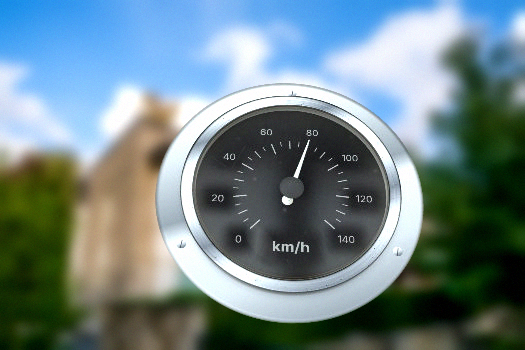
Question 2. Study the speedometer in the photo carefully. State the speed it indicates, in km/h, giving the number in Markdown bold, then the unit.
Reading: **80** km/h
